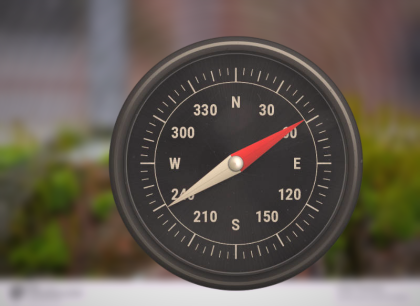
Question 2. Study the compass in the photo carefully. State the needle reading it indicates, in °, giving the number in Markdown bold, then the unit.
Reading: **57.5** °
